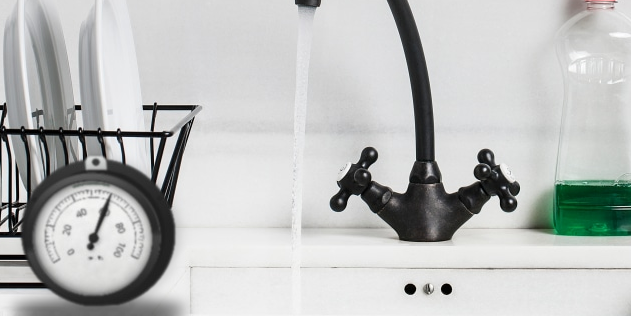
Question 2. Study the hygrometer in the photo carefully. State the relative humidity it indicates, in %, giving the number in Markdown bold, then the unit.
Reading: **60** %
